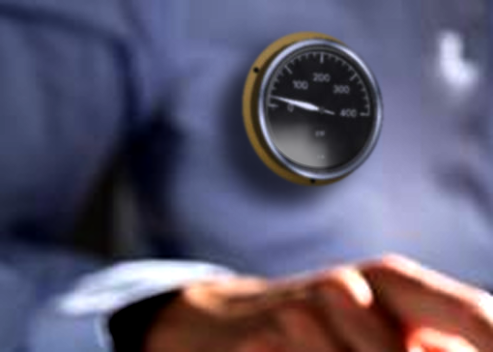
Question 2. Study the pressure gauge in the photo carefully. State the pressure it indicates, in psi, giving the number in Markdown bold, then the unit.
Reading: **20** psi
